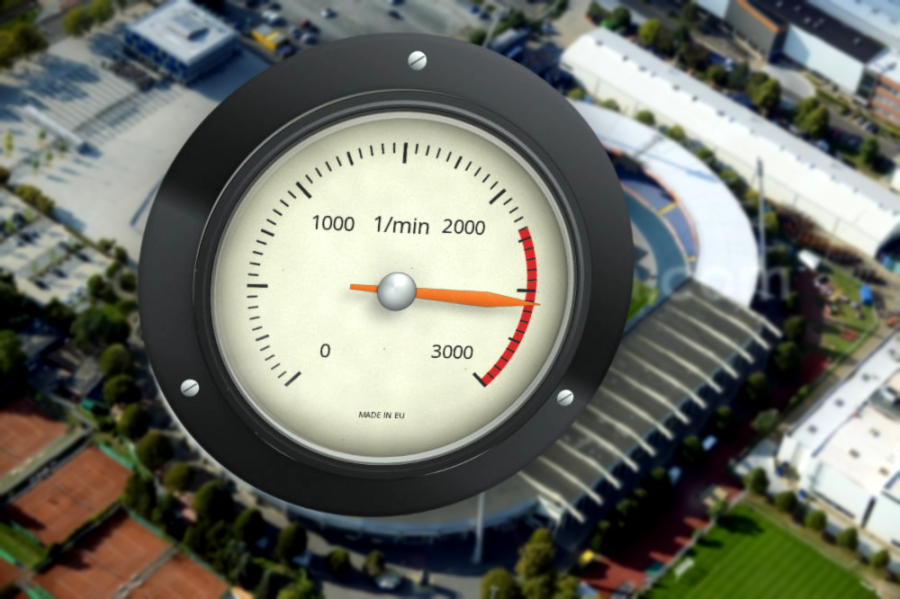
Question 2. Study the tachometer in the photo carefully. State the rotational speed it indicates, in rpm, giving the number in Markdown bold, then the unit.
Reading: **2550** rpm
